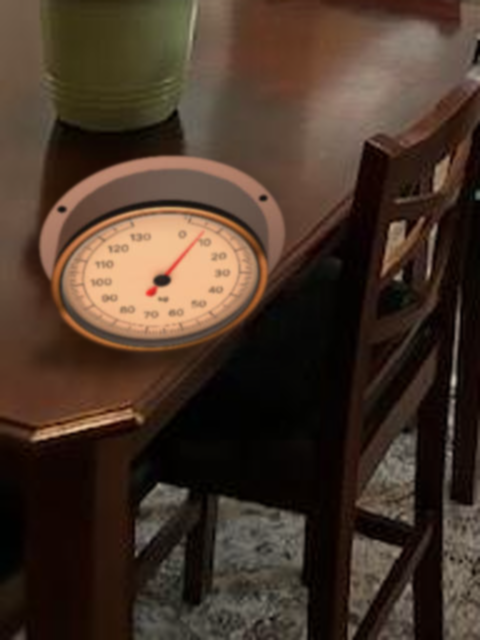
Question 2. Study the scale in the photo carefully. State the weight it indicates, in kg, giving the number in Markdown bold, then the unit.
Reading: **5** kg
